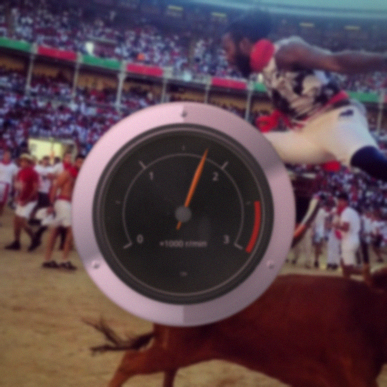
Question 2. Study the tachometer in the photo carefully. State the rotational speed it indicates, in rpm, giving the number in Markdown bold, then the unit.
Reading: **1750** rpm
